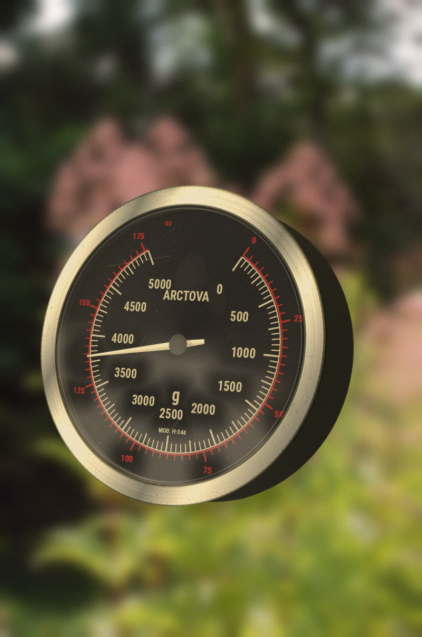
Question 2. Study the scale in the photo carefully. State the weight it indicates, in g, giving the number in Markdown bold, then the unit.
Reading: **3800** g
